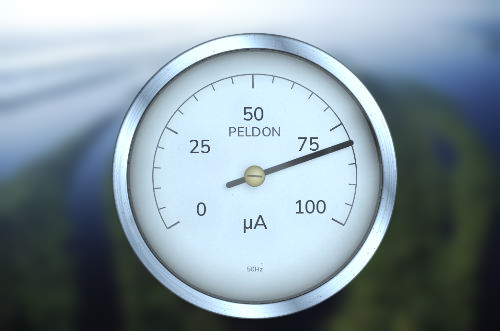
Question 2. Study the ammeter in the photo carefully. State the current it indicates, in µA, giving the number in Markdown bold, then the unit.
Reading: **80** µA
